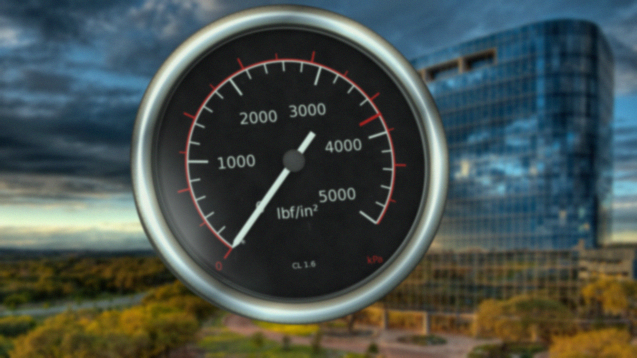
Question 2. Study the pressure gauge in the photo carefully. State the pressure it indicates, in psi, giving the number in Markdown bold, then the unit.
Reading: **0** psi
